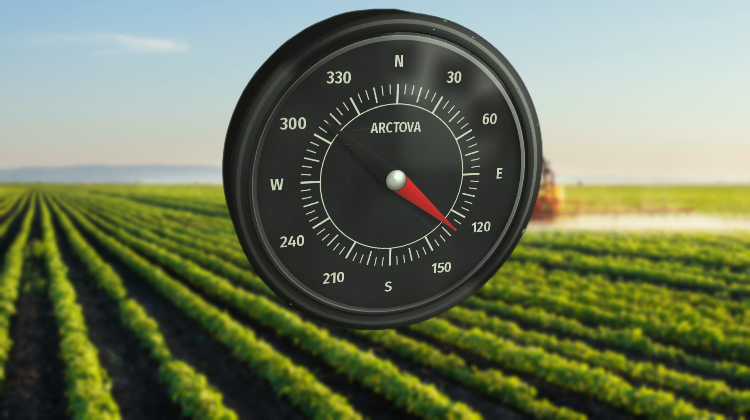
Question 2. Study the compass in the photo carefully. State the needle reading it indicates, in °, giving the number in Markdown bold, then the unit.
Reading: **130** °
